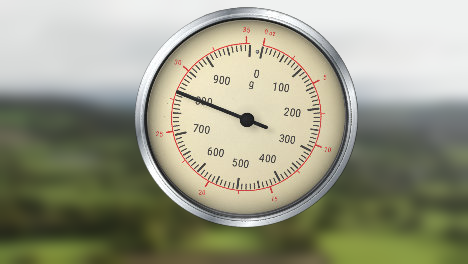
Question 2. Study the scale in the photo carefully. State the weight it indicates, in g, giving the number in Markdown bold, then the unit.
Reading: **800** g
